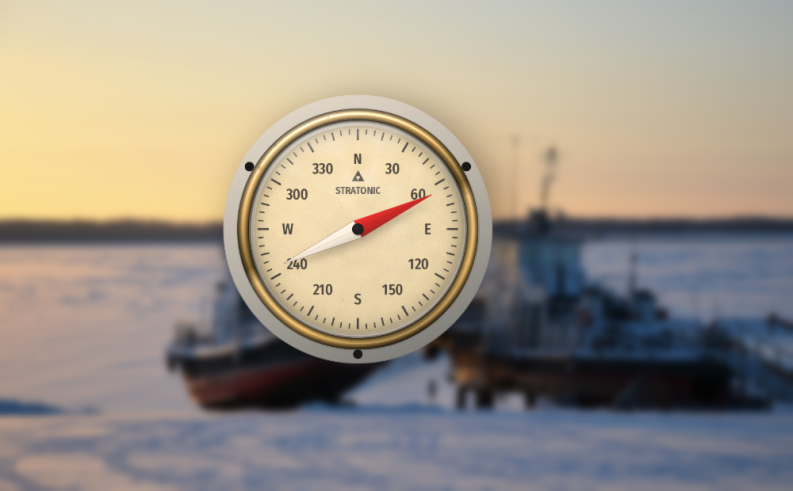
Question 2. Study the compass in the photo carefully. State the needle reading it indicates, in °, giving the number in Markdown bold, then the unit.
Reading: **65** °
